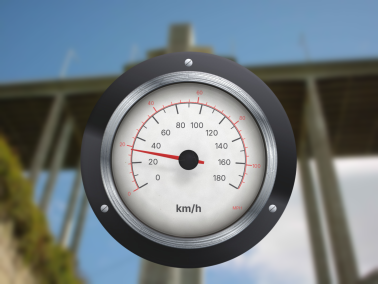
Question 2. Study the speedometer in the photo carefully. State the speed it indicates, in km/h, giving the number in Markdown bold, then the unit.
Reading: **30** km/h
